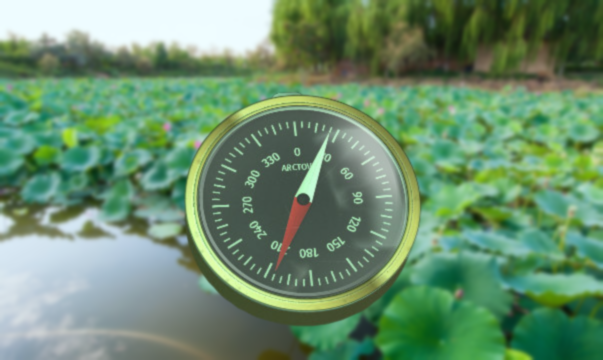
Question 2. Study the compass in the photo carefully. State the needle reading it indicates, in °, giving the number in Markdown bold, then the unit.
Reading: **205** °
